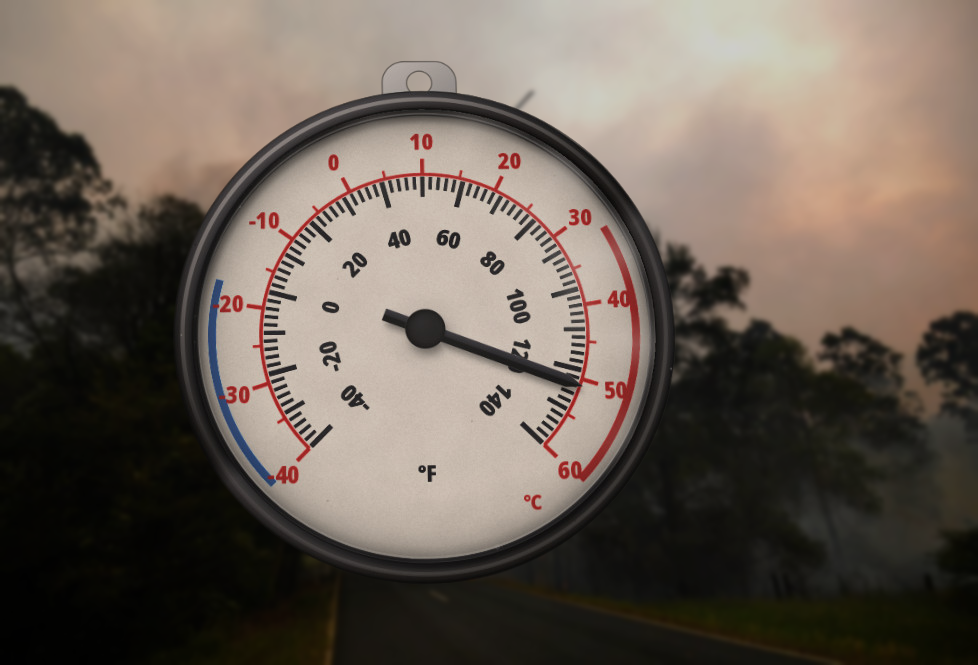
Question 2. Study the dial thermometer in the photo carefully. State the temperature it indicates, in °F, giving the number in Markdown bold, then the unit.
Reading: **124** °F
